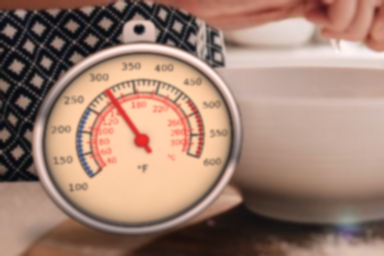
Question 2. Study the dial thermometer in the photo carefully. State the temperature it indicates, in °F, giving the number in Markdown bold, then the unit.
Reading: **300** °F
